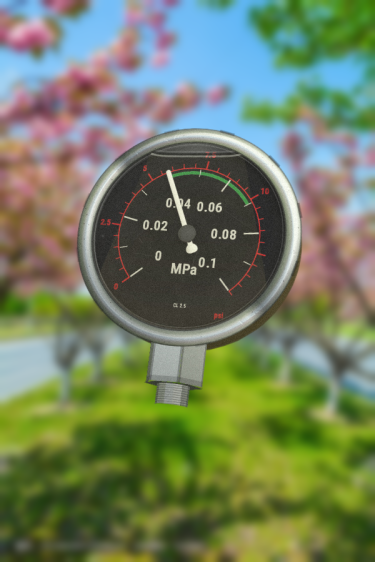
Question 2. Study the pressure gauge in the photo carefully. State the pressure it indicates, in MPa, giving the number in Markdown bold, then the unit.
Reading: **0.04** MPa
